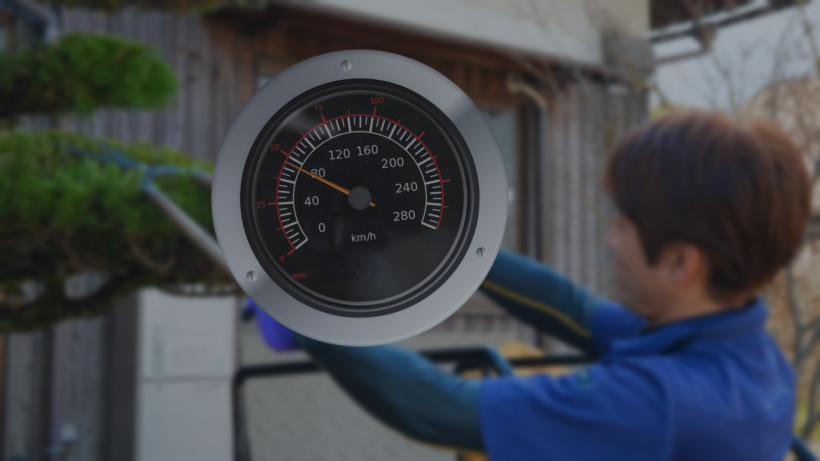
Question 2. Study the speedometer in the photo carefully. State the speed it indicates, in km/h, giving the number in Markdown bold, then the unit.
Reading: **75** km/h
